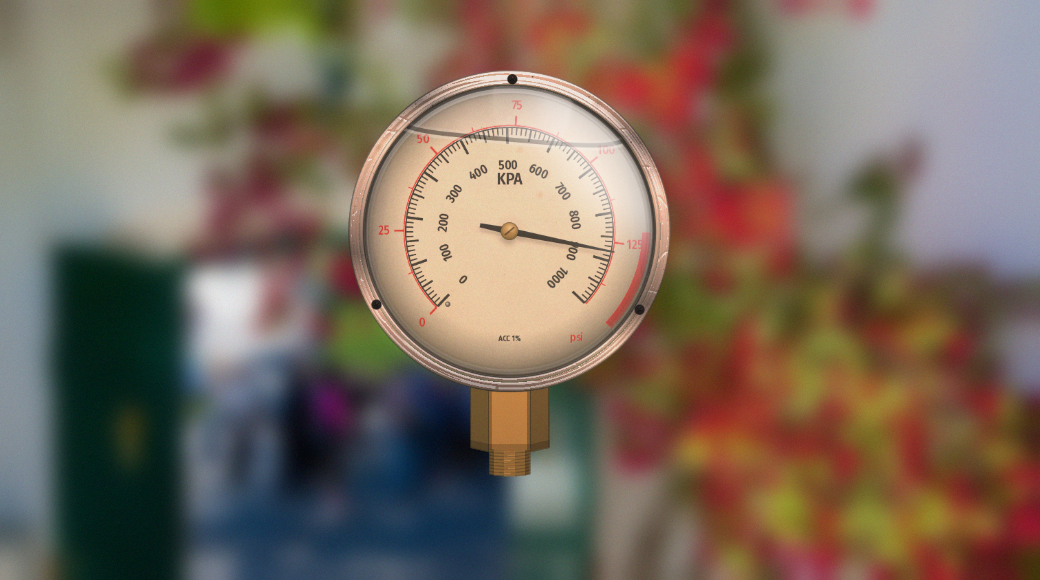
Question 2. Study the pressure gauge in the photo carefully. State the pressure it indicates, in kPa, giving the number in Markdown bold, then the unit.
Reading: **880** kPa
